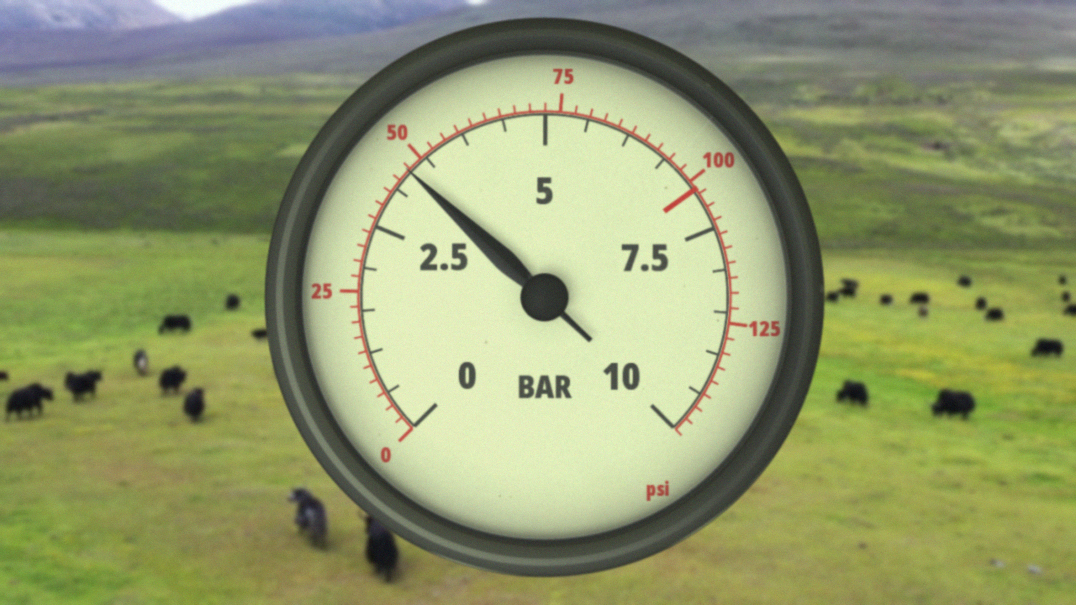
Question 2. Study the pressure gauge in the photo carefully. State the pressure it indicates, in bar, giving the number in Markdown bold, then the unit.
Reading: **3.25** bar
